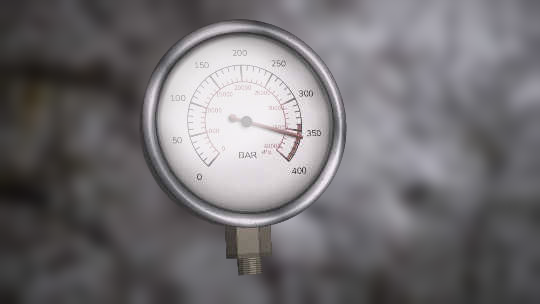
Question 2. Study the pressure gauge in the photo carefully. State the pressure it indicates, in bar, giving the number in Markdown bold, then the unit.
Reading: **360** bar
